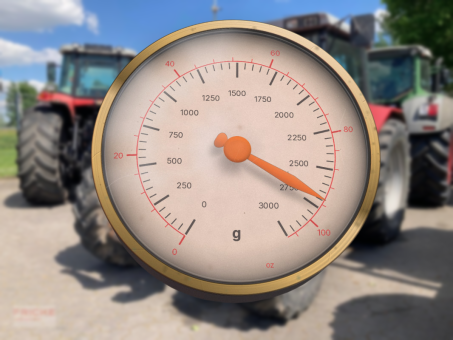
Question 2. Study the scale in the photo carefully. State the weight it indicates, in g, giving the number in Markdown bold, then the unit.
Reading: **2700** g
